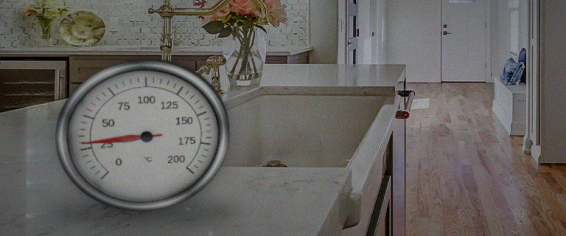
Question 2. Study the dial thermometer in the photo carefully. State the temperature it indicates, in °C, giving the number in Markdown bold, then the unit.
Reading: **30** °C
